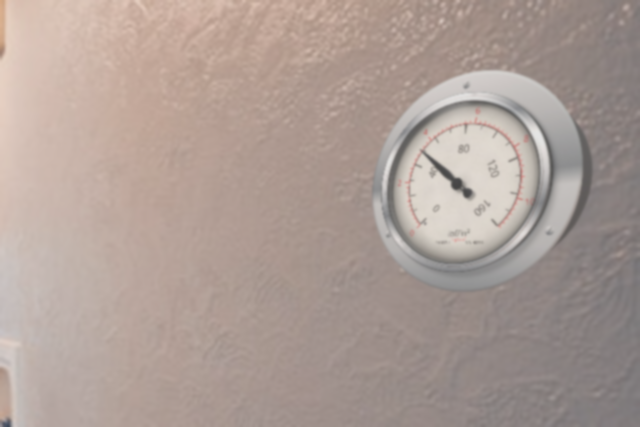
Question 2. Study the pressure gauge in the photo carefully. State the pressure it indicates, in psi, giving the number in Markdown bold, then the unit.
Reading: **50** psi
